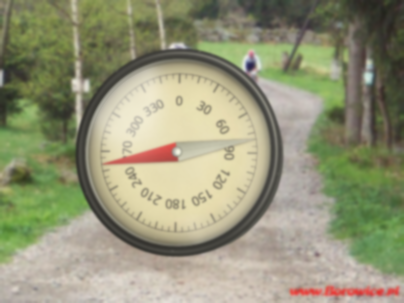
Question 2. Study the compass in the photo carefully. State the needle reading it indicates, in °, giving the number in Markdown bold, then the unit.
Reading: **260** °
